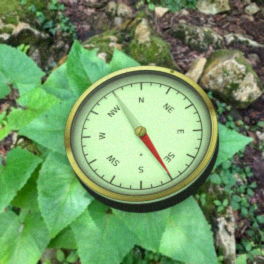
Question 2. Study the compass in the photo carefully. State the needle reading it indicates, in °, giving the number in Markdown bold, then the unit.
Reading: **150** °
